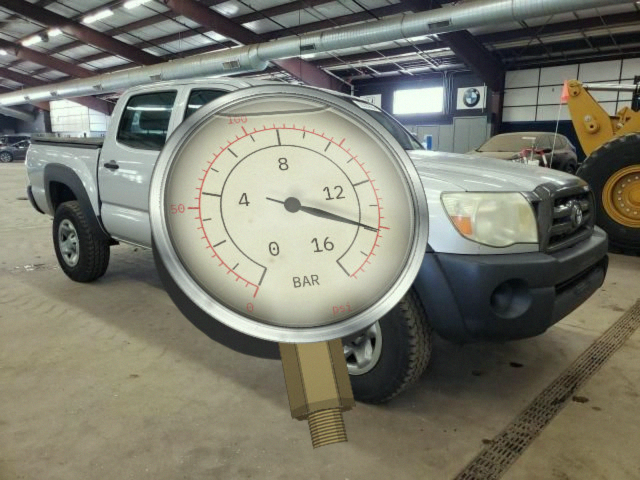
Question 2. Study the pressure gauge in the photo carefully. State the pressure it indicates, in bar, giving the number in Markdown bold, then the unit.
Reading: **14** bar
